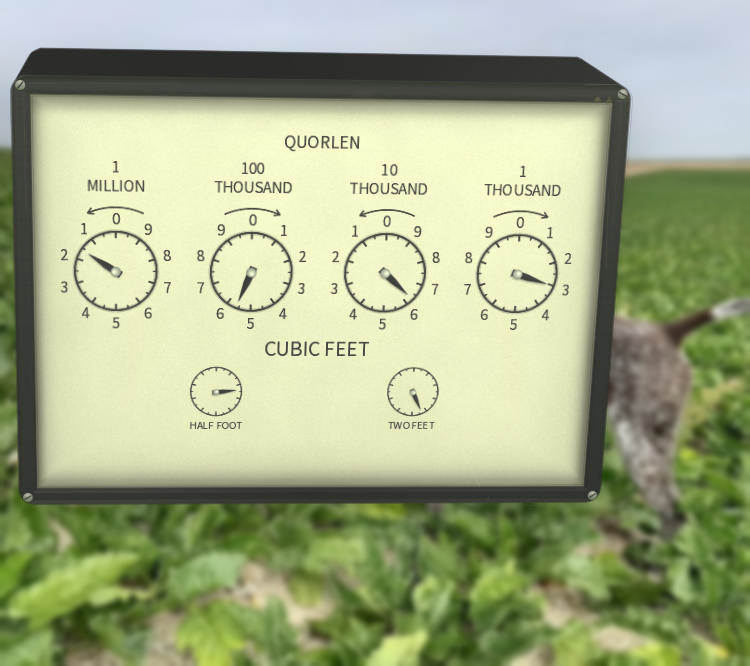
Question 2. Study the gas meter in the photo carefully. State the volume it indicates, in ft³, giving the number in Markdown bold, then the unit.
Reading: **156300** ft³
